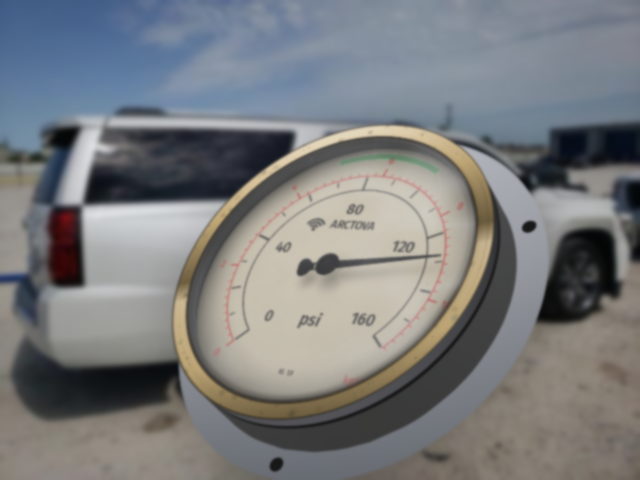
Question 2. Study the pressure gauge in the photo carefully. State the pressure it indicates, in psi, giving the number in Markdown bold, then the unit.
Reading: **130** psi
